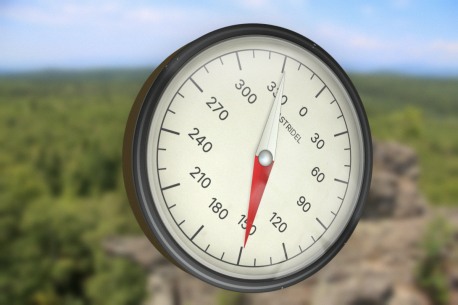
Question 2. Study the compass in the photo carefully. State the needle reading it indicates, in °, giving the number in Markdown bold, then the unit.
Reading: **150** °
